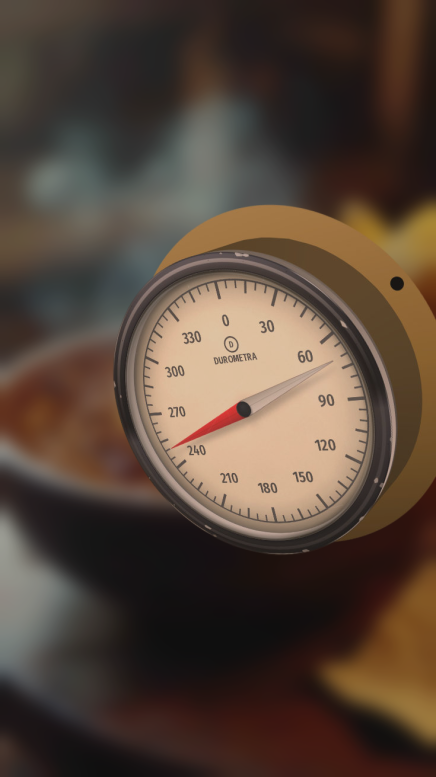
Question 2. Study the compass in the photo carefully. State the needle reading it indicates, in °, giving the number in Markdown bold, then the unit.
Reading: **250** °
